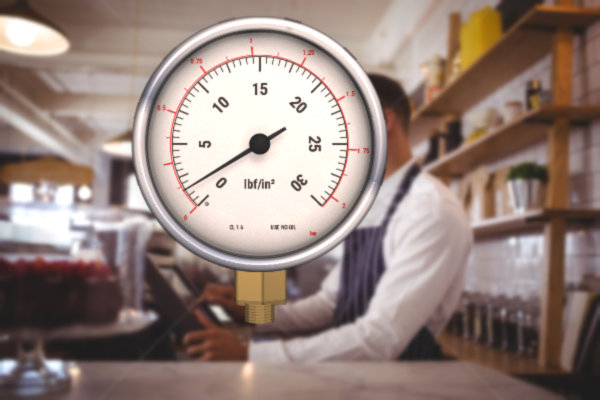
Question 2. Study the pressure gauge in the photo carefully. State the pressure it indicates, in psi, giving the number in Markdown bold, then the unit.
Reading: **1.5** psi
